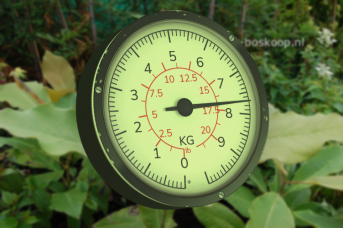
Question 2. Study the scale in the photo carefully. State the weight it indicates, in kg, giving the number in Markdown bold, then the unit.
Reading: **7.7** kg
